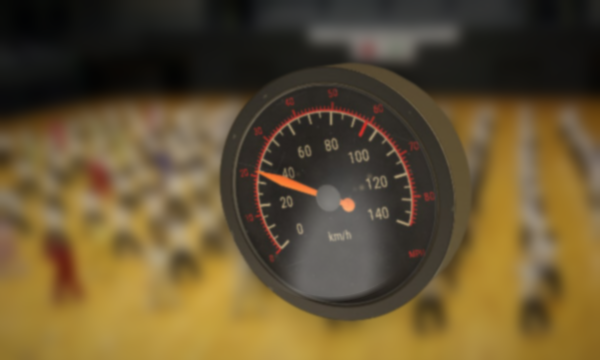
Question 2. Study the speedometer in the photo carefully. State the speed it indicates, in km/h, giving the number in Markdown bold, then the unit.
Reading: **35** km/h
